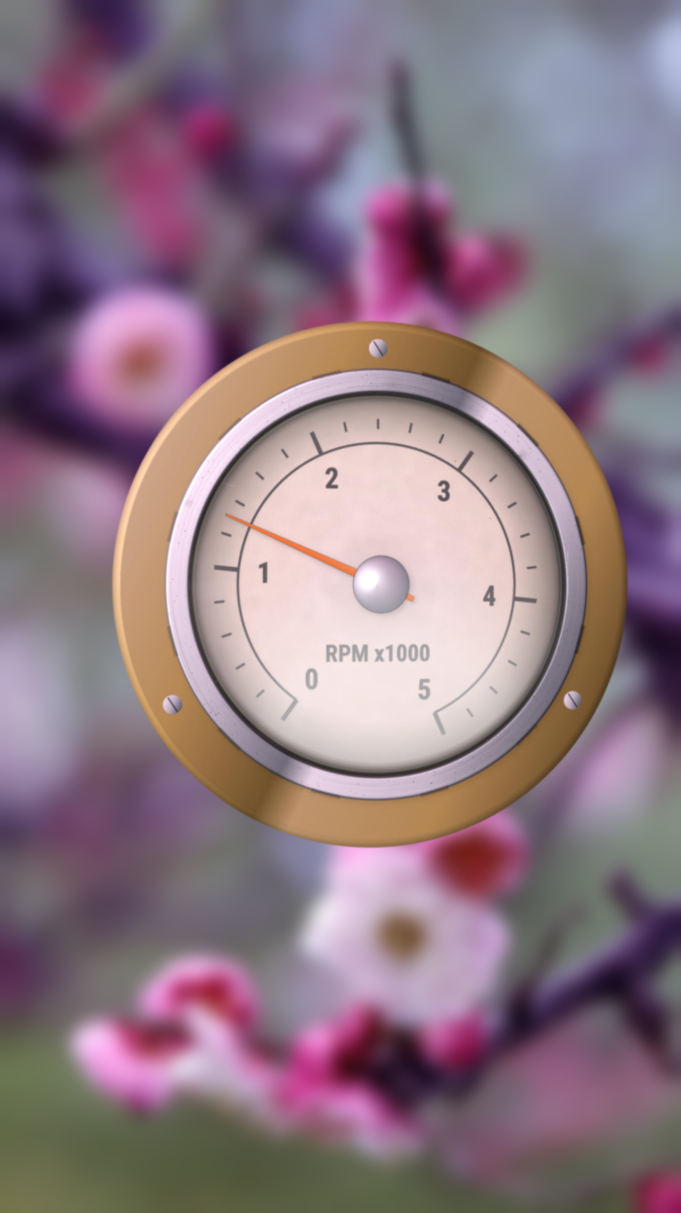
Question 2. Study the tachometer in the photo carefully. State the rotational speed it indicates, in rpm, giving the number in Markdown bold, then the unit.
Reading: **1300** rpm
